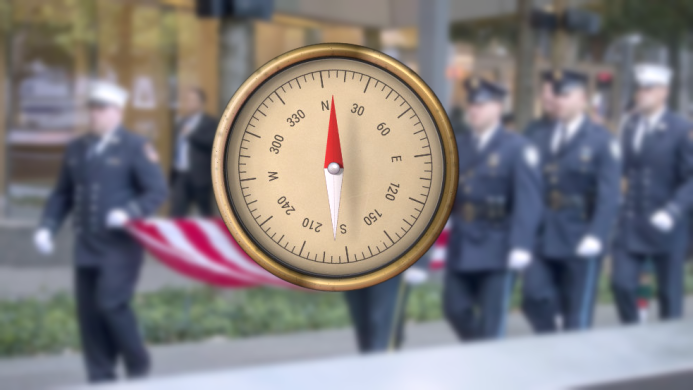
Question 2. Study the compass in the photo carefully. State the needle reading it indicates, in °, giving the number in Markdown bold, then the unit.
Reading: **7.5** °
